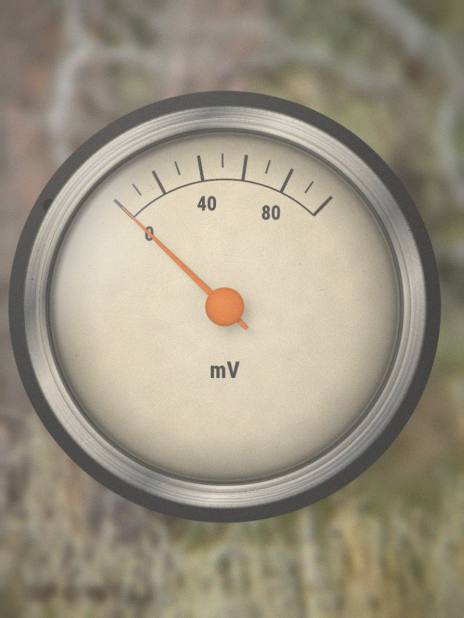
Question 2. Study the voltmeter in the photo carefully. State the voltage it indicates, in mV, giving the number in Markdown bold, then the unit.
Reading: **0** mV
